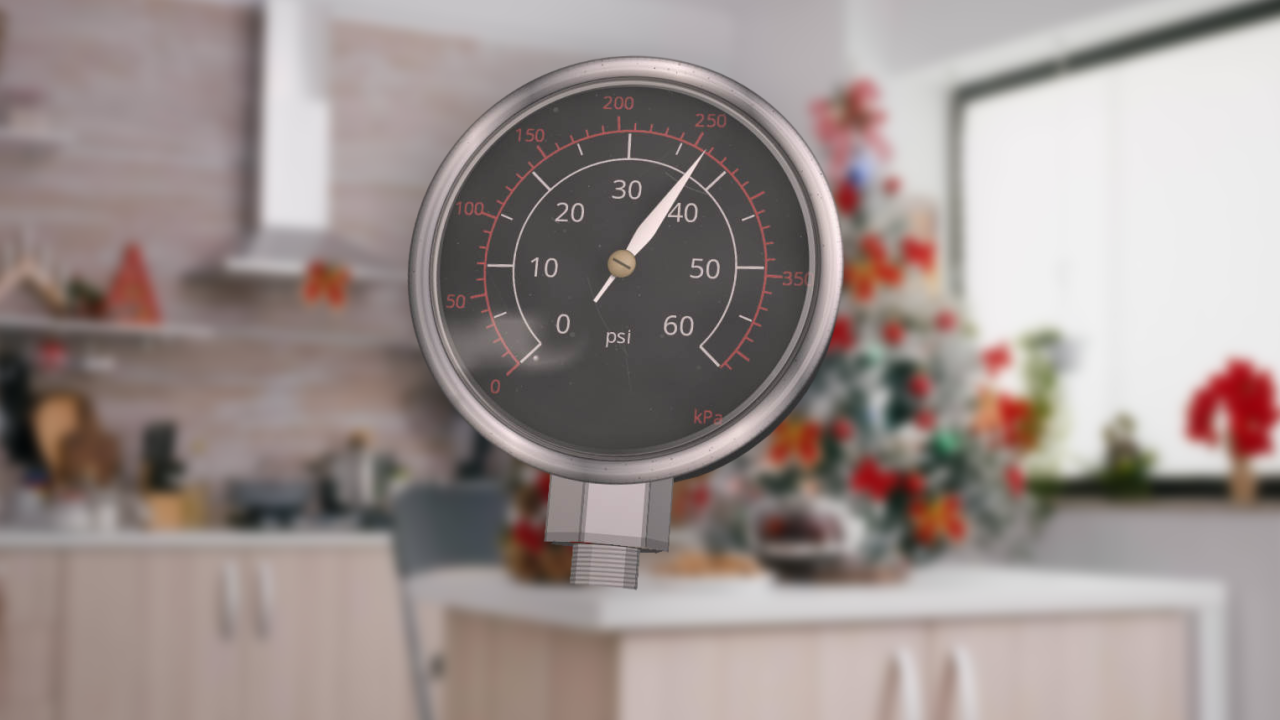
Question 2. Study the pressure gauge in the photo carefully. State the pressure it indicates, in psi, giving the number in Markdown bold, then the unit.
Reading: **37.5** psi
